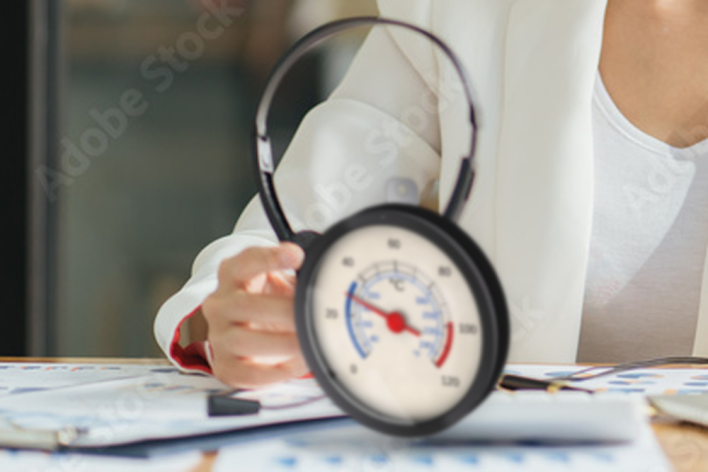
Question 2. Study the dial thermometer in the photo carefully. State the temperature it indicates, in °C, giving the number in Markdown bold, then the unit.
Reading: **30** °C
